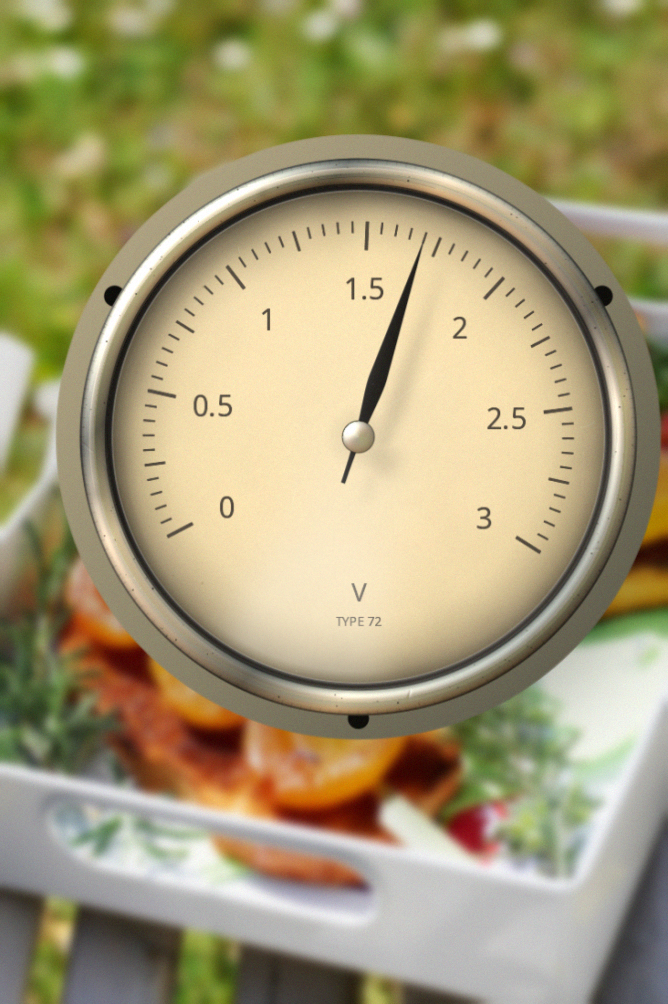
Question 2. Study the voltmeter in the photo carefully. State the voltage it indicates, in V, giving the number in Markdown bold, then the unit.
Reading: **1.7** V
